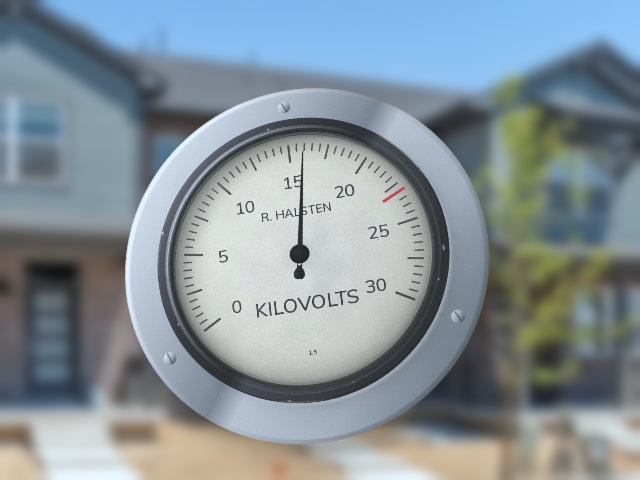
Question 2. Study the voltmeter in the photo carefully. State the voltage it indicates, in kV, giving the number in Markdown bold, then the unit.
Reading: **16** kV
